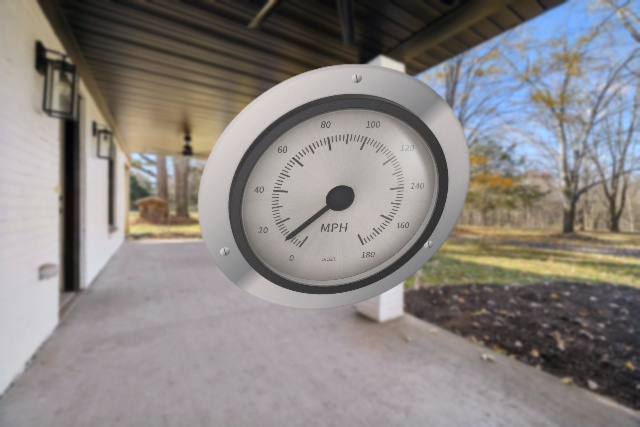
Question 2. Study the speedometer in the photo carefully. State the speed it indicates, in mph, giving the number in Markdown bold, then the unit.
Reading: **10** mph
